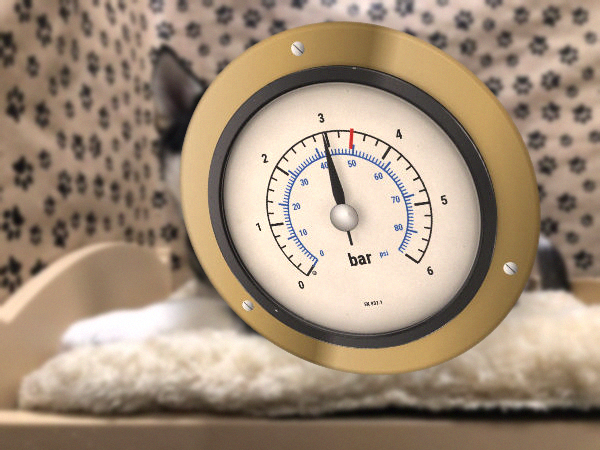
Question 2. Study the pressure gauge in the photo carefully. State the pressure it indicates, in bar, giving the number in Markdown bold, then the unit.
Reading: **3** bar
